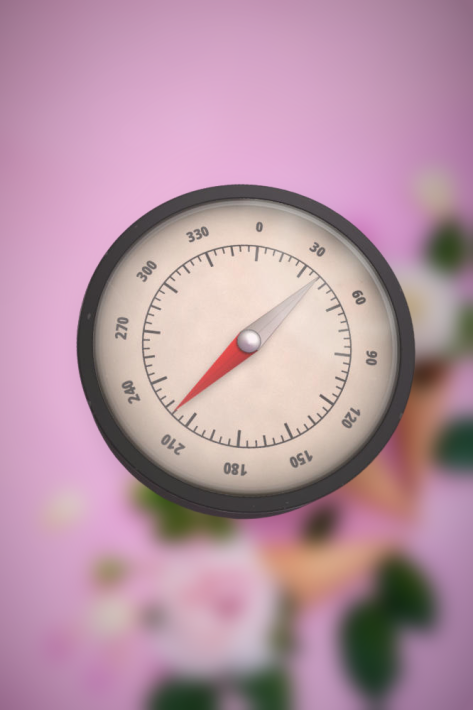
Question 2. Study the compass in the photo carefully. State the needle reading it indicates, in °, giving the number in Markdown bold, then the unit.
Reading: **220** °
